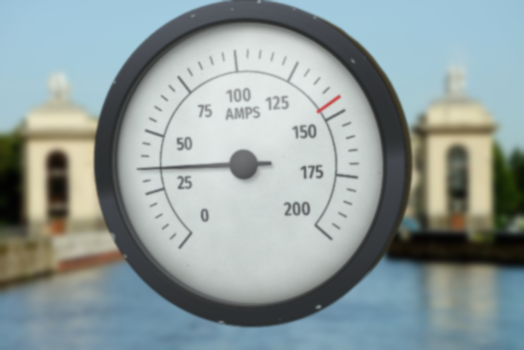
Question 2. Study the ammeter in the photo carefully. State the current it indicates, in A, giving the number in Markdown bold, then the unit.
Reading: **35** A
